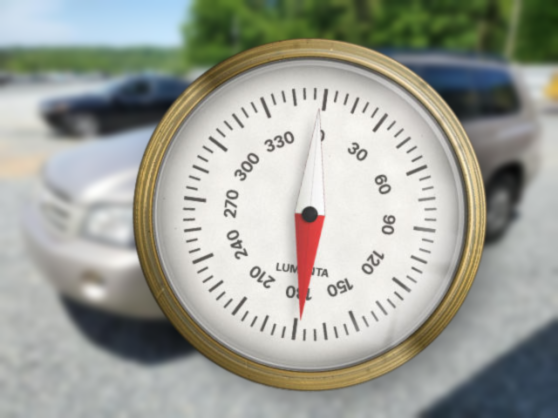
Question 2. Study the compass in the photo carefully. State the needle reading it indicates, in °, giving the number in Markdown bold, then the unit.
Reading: **177.5** °
